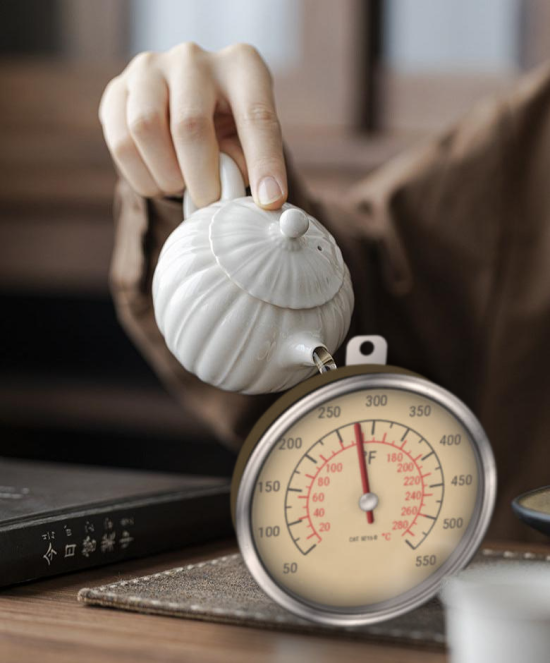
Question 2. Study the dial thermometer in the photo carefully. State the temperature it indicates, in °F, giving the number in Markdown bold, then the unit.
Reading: **275** °F
